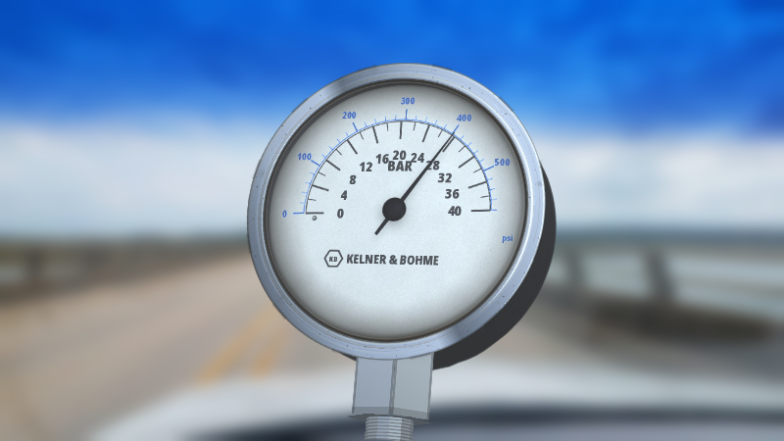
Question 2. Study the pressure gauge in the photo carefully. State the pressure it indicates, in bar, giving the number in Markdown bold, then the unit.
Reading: **28** bar
